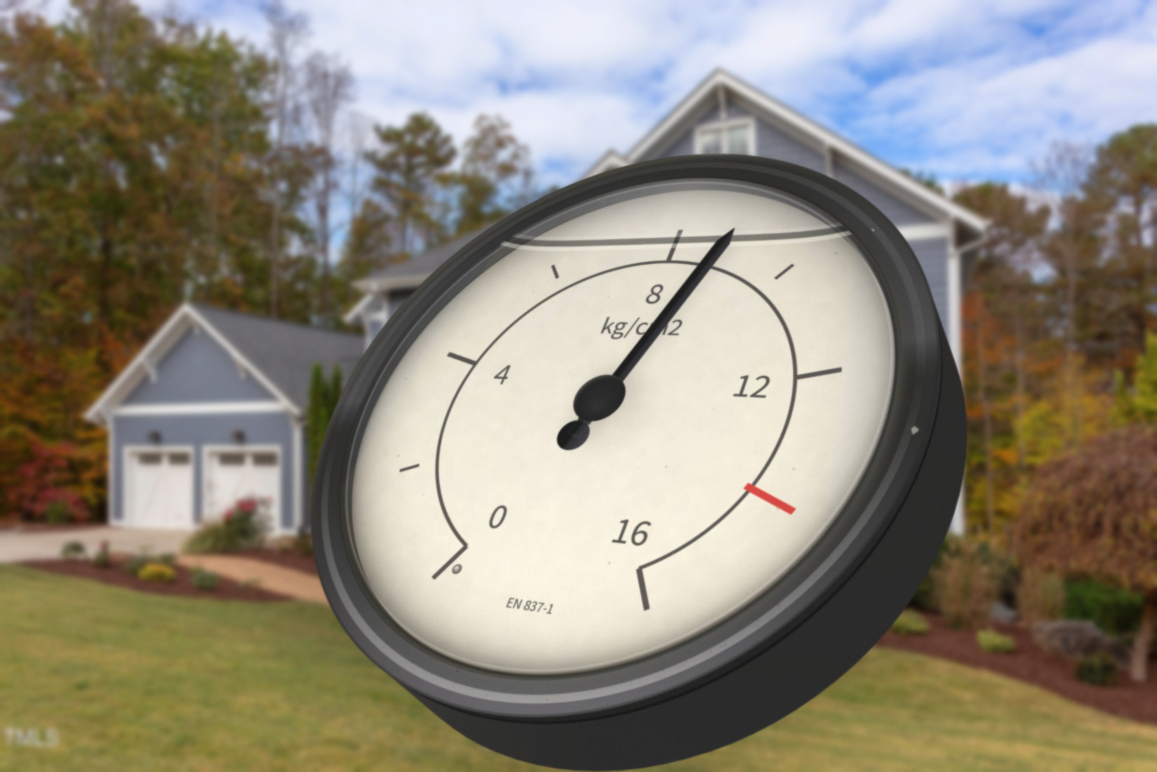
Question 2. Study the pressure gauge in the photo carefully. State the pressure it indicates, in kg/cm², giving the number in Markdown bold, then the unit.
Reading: **9** kg/cm²
